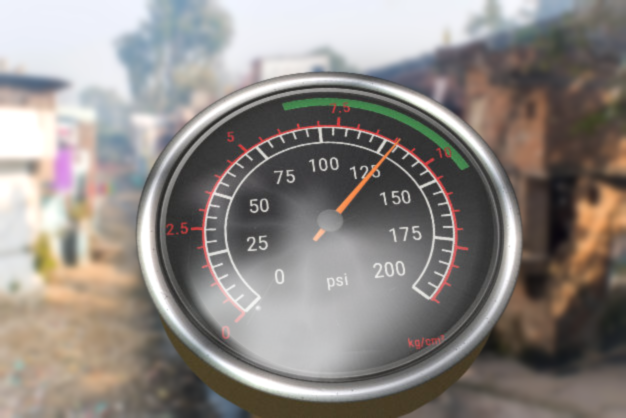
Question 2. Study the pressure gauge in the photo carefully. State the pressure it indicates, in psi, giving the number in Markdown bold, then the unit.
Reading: **130** psi
